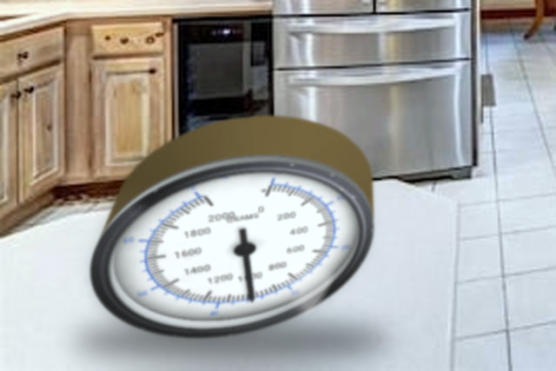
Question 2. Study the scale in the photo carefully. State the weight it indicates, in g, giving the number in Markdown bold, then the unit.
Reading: **1000** g
